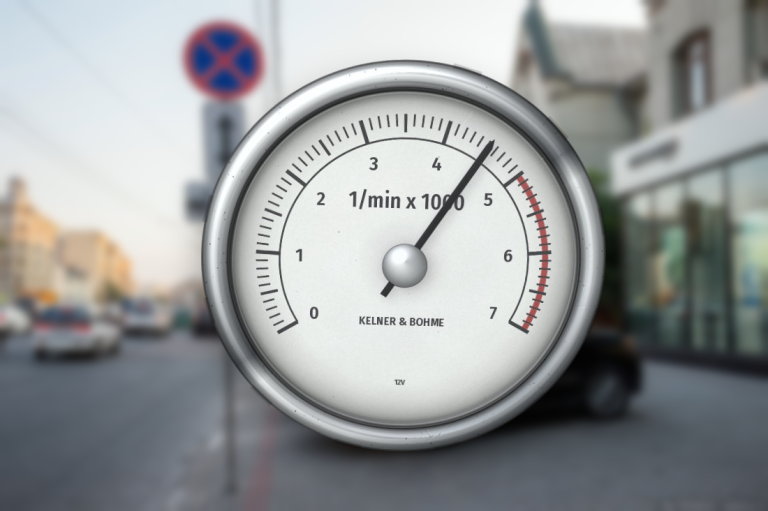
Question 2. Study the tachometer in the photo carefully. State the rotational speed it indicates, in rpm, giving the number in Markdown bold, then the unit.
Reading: **4500** rpm
